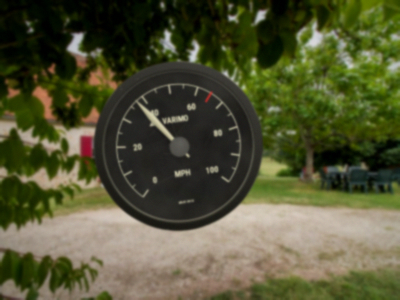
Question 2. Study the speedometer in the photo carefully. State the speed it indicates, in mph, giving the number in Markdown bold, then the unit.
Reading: **37.5** mph
